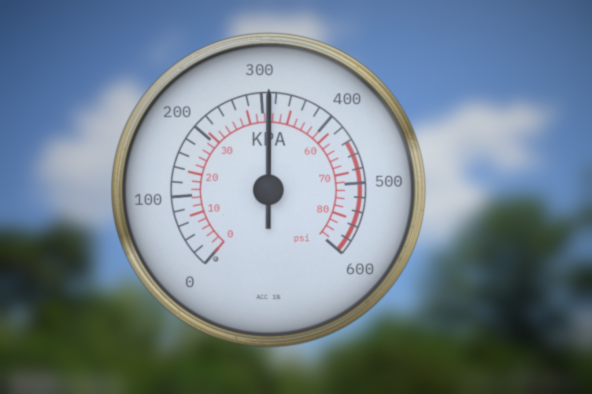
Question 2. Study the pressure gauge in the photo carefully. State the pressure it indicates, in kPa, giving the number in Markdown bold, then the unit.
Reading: **310** kPa
